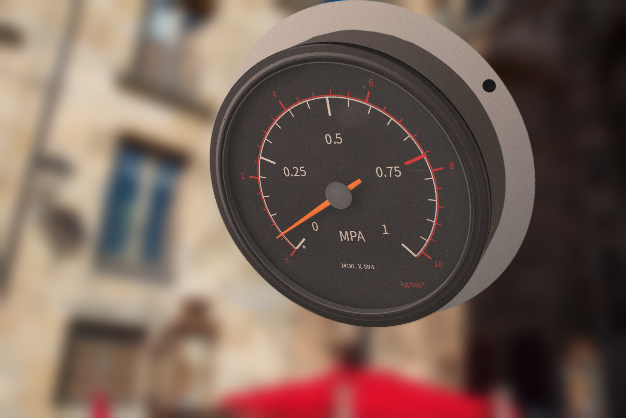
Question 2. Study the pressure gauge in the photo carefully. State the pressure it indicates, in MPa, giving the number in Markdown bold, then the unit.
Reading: **0.05** MPa
